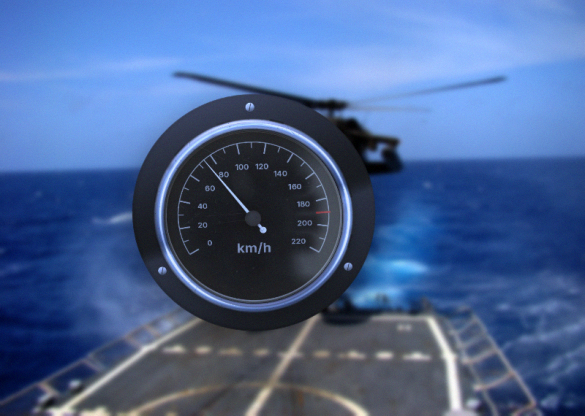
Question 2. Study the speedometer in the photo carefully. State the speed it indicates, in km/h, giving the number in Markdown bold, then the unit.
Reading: **75** km/h
